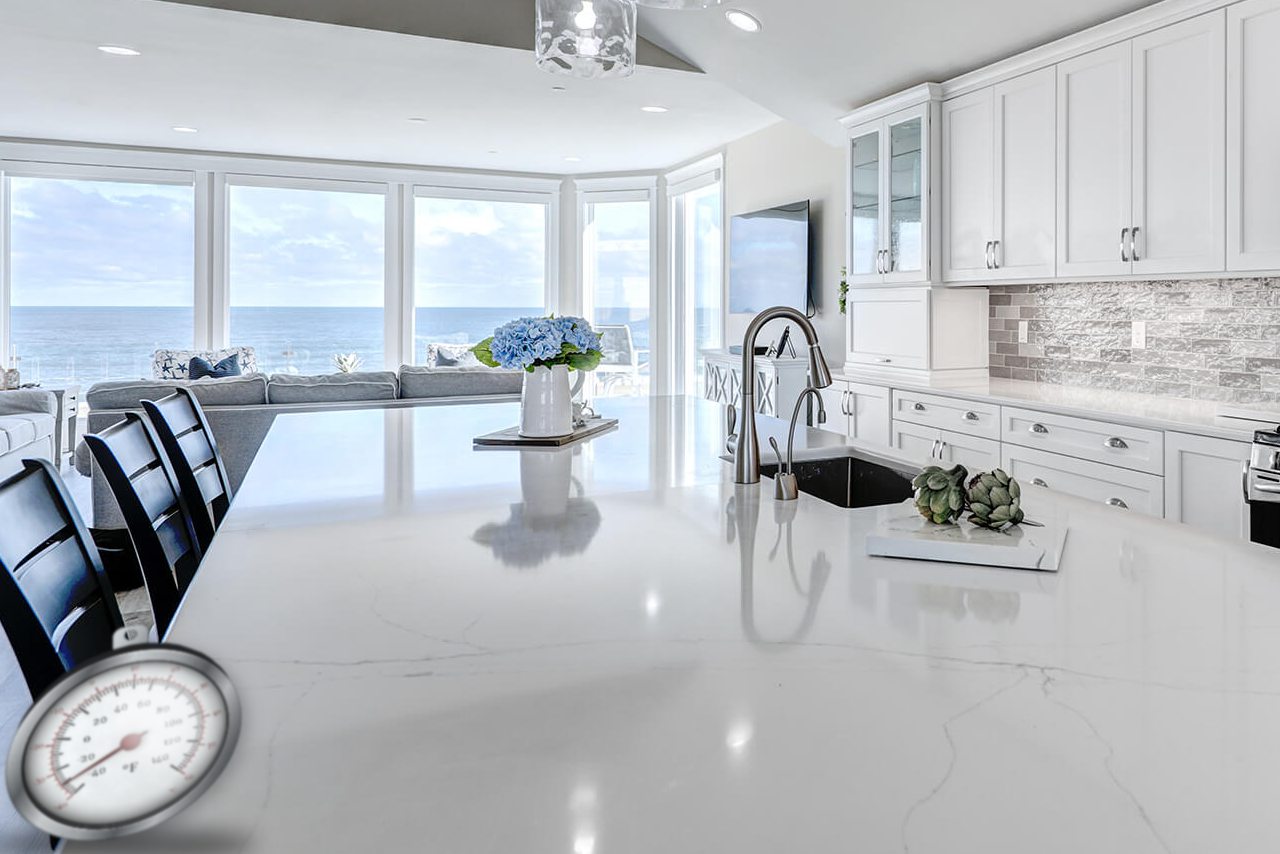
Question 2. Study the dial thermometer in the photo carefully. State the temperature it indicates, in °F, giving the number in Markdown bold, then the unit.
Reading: **-30** °F
